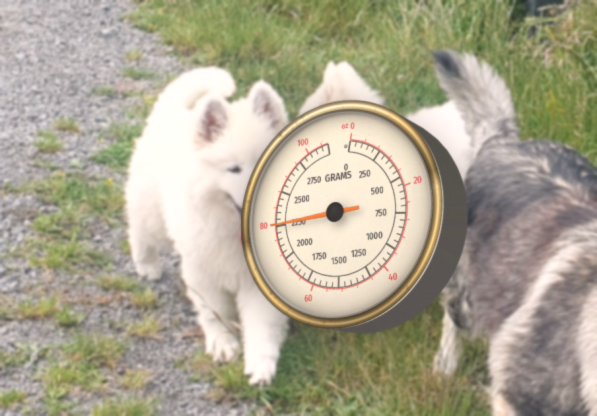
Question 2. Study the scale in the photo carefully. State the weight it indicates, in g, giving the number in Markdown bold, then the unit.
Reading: **2250** g
